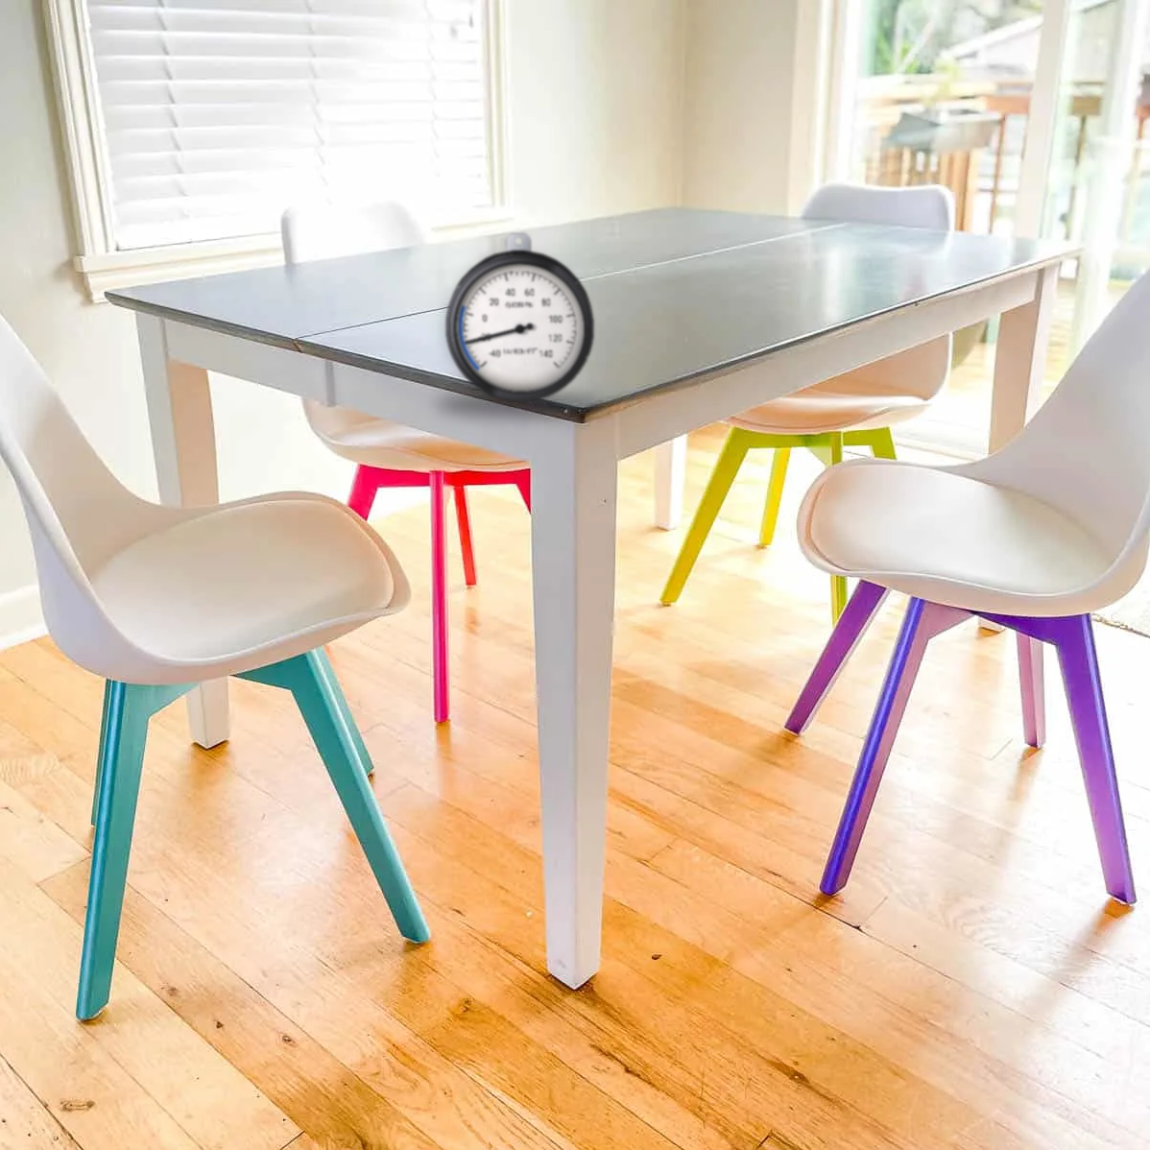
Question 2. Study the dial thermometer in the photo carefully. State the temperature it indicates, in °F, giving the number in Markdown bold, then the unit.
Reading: **-20** °F
